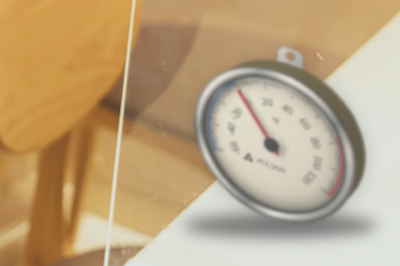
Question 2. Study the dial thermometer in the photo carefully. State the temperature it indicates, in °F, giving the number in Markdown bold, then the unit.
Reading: **0** °F
